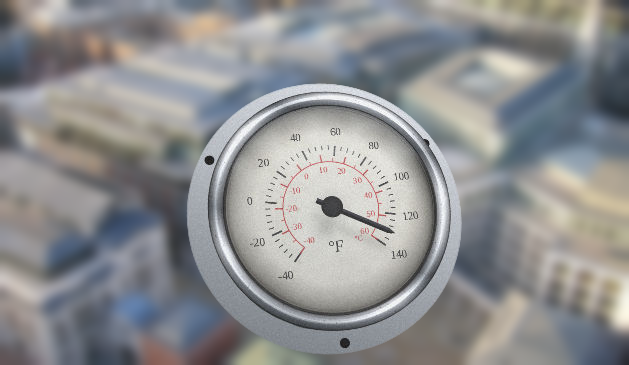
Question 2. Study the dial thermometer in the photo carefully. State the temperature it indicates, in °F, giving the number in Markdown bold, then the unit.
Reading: **132** °F
